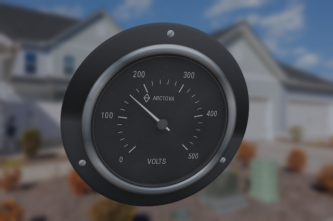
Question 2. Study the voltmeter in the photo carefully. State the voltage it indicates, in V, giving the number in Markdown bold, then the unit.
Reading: **160** V
